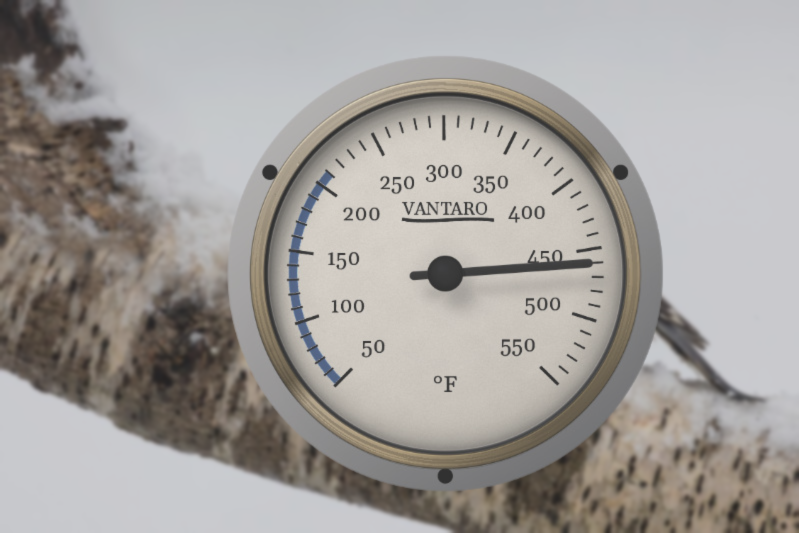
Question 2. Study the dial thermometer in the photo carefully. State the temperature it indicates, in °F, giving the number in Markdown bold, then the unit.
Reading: **460** °F
